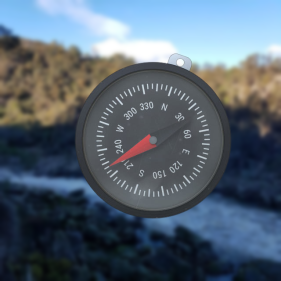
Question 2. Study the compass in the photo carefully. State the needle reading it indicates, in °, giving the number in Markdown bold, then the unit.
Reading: **220** °
